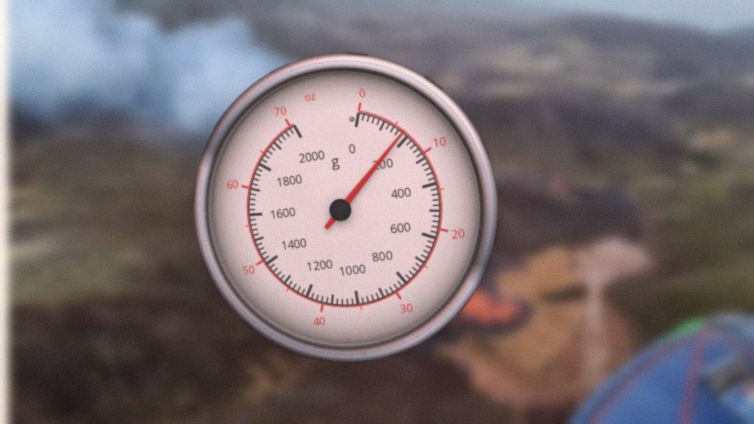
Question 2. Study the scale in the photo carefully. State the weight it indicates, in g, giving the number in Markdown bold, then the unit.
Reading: **180** g
